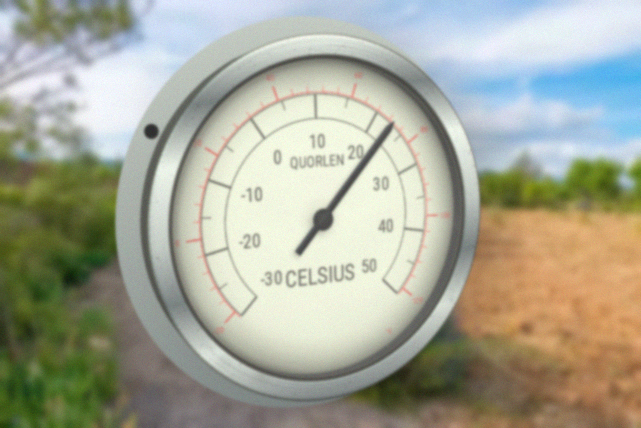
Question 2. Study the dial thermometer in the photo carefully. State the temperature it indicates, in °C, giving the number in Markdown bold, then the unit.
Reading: **22.5** °C
